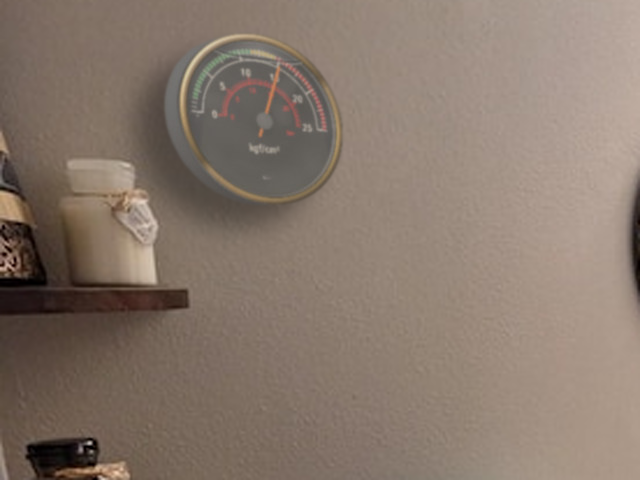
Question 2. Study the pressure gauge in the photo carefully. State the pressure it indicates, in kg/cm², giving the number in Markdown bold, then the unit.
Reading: **15** kg/cm²
